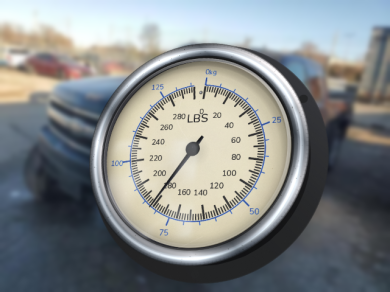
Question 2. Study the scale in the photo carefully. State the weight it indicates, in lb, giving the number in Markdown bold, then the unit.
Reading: **180** lb
